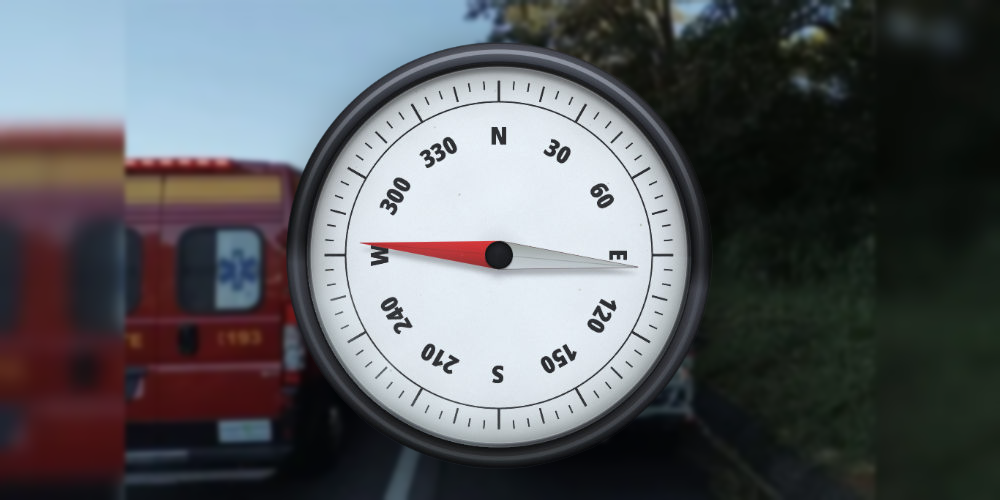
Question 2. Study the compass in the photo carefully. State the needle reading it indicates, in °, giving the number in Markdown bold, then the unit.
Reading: **275** °
